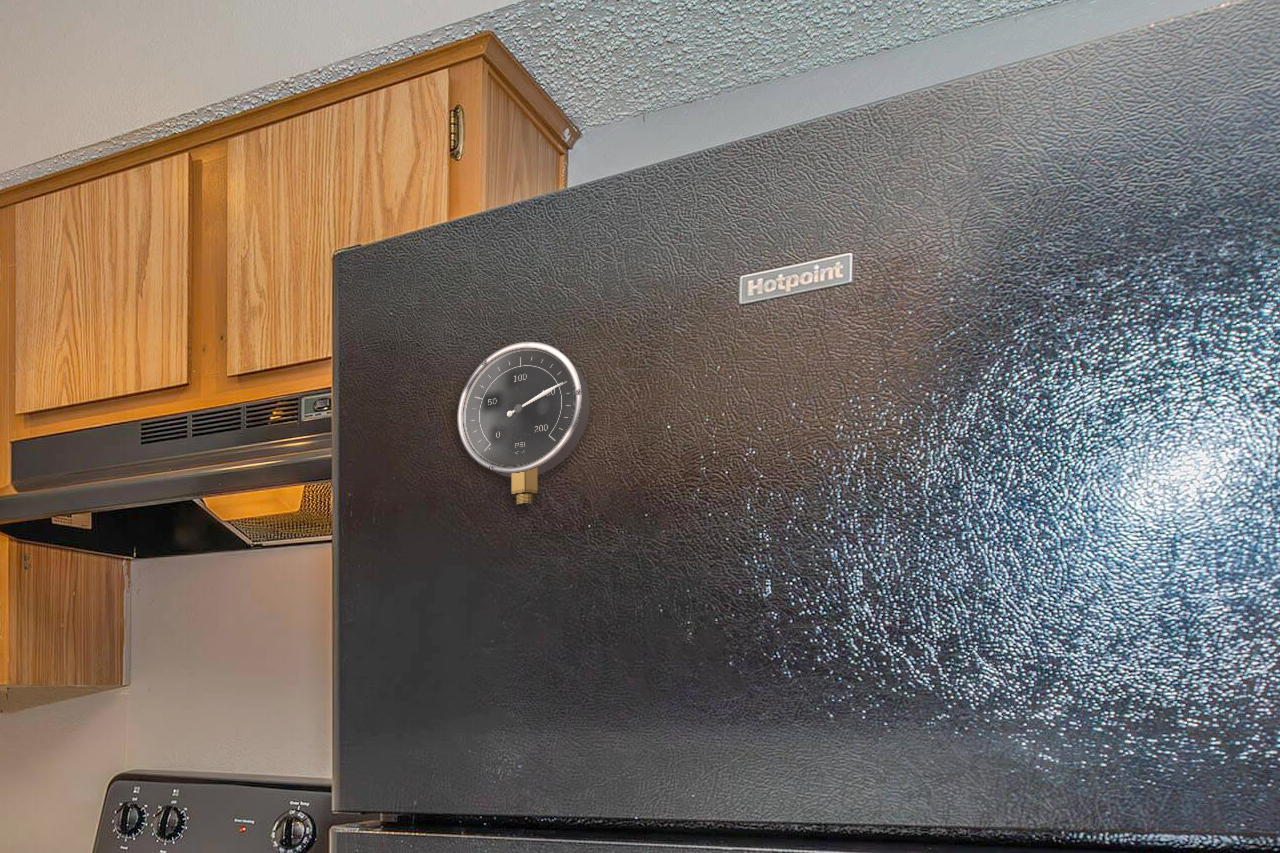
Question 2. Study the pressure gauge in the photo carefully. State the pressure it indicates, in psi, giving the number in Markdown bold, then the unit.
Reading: **150** psi
